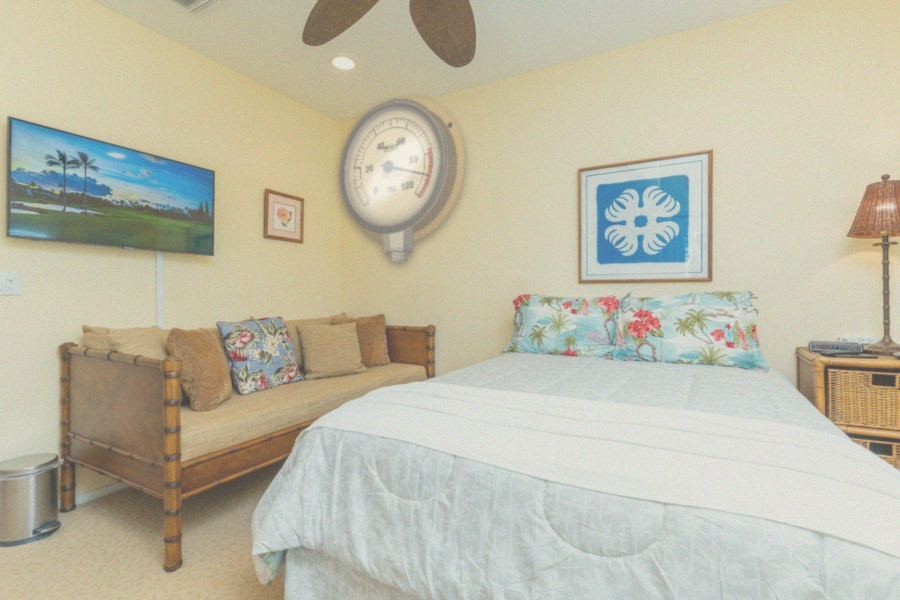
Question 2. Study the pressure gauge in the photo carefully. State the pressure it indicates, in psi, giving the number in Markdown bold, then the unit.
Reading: **90** psi
